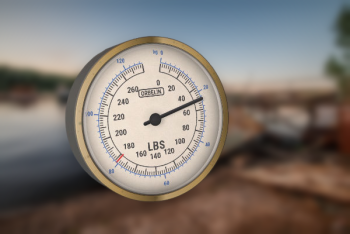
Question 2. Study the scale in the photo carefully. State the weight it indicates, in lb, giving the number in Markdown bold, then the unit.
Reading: **50** lb
